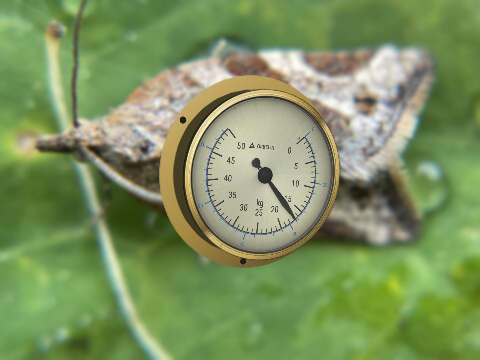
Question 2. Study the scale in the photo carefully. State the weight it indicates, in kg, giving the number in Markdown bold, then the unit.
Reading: **17** kg
